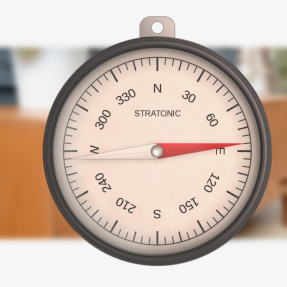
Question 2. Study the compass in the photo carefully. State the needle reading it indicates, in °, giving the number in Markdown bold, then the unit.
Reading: **85** °
